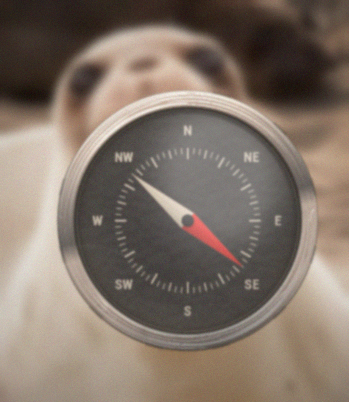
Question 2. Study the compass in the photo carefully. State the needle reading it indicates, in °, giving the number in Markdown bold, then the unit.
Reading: **130** °
